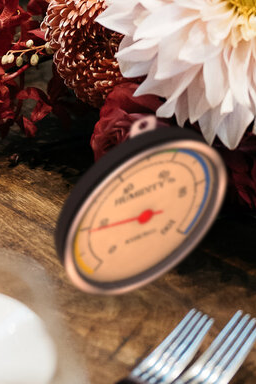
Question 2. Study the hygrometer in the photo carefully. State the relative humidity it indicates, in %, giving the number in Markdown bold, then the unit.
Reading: **20** %
